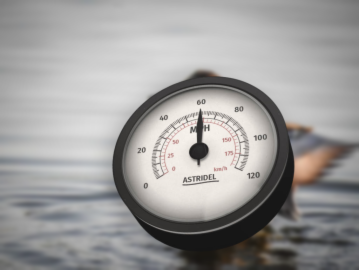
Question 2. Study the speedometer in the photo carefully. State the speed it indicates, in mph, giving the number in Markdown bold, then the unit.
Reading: **60** mph
